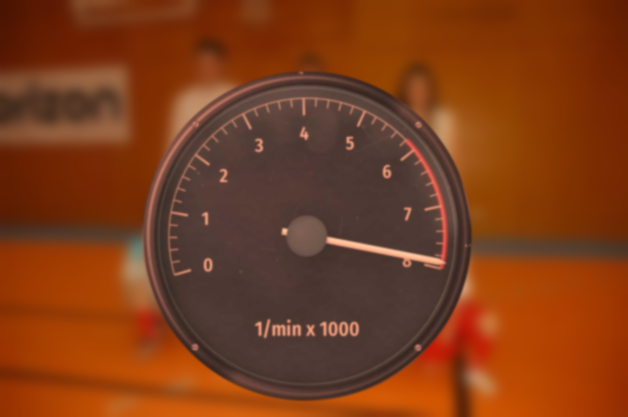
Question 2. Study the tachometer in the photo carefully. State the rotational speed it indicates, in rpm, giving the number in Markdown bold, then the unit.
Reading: **7900** rpm
